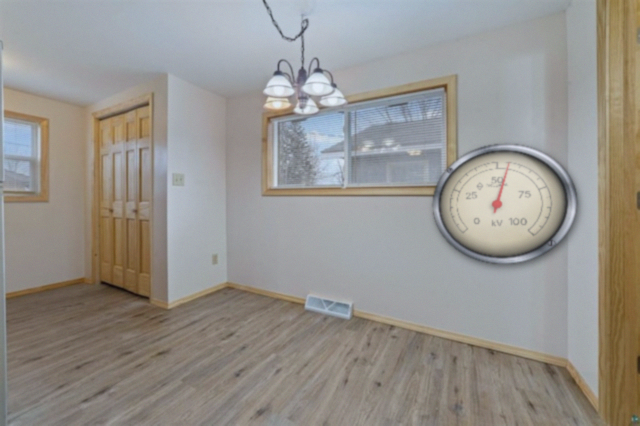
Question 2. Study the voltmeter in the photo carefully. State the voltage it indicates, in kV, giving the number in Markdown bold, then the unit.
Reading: **55** kV
